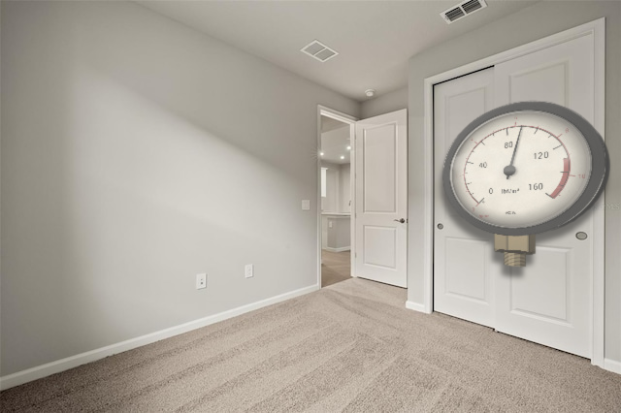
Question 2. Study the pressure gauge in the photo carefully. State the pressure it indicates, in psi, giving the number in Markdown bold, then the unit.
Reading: **90** psi
